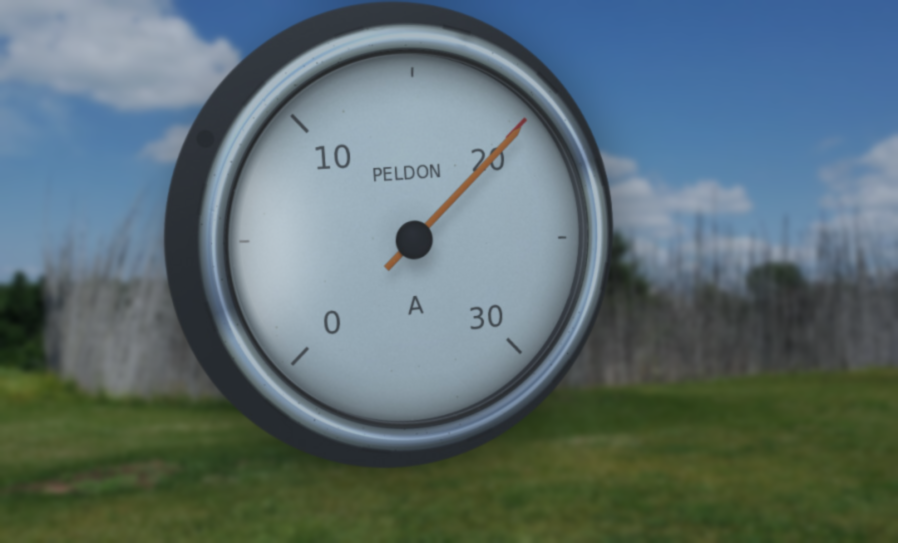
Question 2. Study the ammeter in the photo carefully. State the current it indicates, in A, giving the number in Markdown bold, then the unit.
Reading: **20** A
